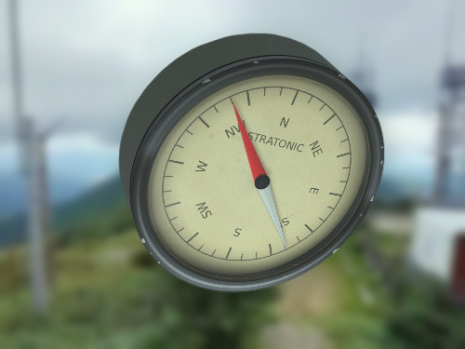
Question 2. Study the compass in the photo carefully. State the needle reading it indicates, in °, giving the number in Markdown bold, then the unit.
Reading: **320** °
